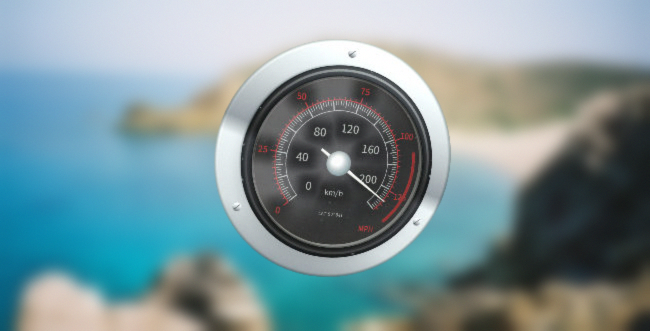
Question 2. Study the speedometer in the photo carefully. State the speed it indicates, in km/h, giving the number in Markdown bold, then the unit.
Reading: **210** km/h
